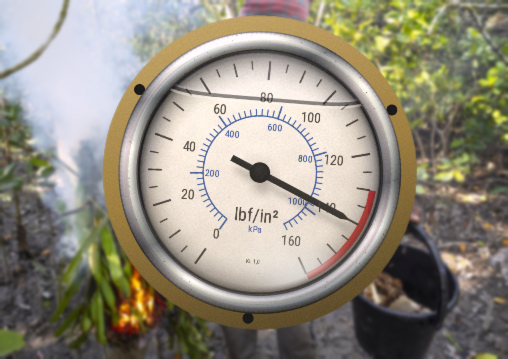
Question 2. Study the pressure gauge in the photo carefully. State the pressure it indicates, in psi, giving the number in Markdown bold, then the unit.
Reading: **140** psi
